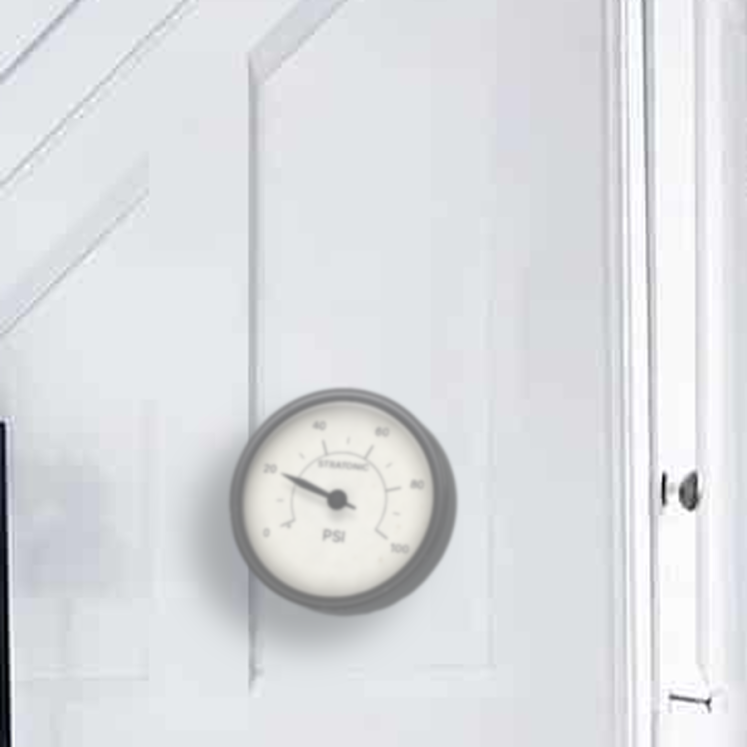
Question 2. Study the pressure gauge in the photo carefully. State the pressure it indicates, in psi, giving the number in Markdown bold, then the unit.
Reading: **20** psi
